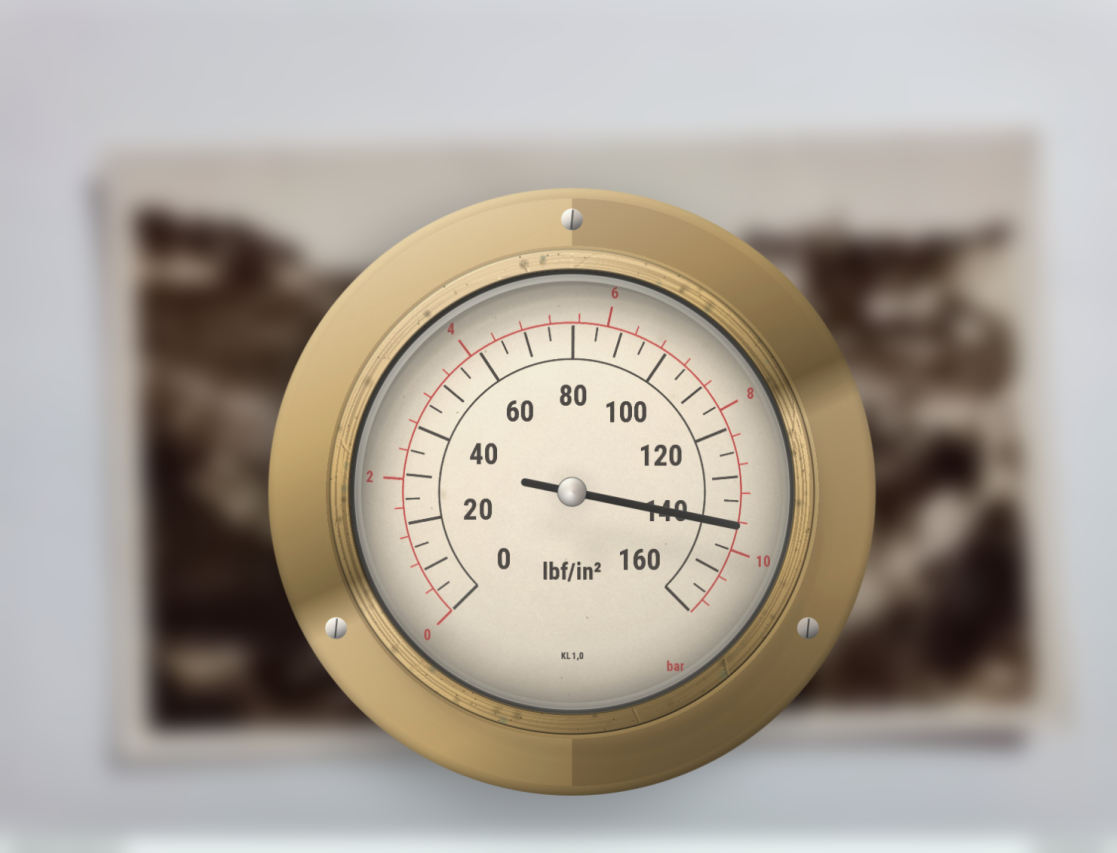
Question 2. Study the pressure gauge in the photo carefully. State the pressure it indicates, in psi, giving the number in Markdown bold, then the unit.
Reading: **140** psi
